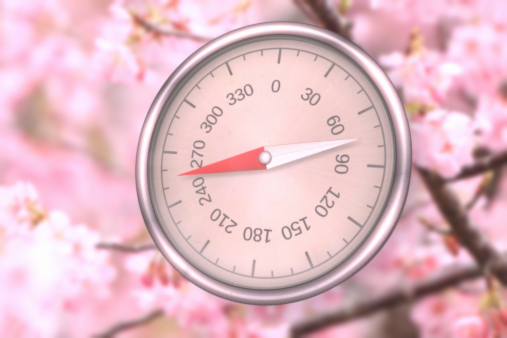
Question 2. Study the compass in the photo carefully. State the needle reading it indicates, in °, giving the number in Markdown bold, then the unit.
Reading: **255** °
